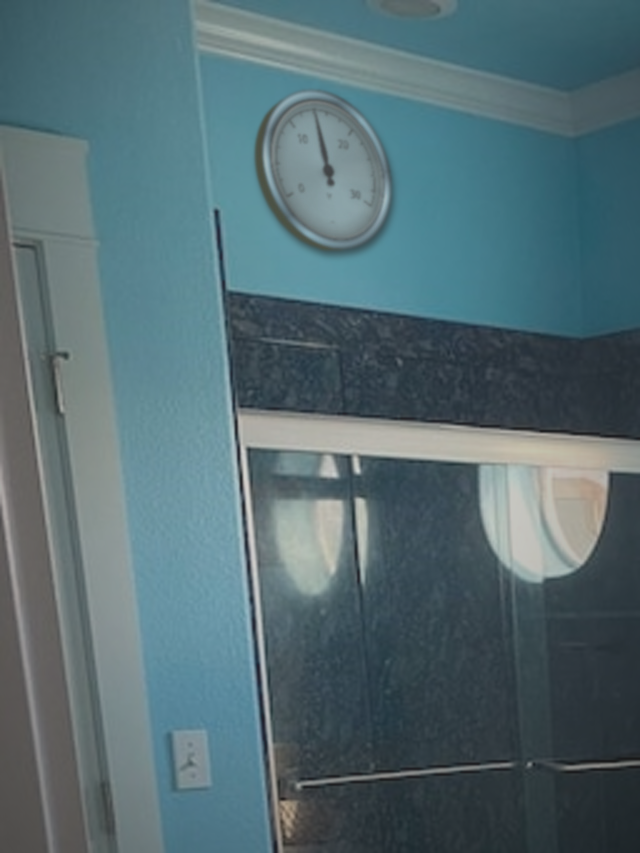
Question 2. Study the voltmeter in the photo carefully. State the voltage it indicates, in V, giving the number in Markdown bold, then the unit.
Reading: **14** V
